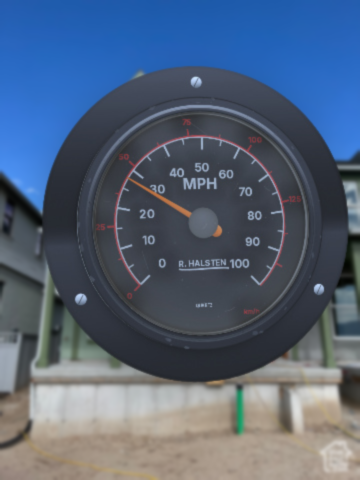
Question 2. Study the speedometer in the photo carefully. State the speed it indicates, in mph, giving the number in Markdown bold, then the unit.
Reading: **27.5** mph
